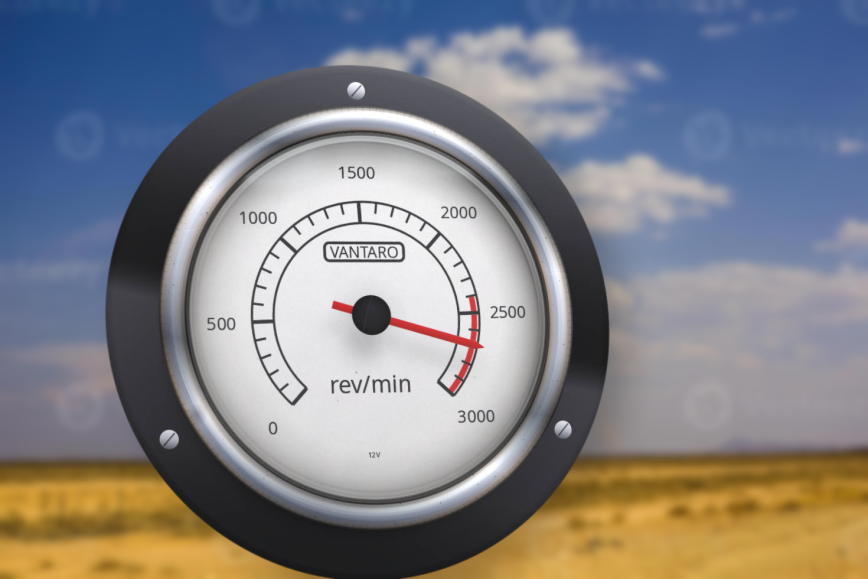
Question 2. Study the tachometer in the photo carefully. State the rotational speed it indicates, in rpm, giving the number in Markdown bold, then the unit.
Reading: **2700** rpm
